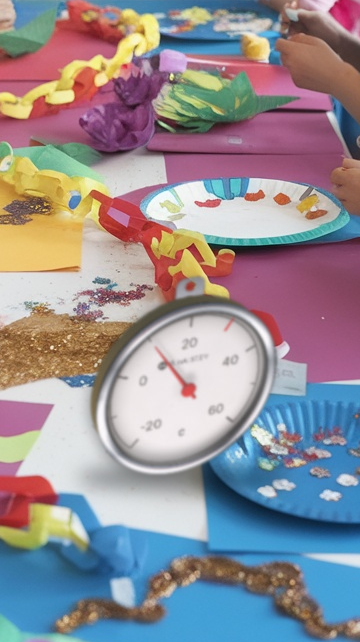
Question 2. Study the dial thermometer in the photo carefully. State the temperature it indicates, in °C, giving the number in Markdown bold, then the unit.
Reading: **10** °C
